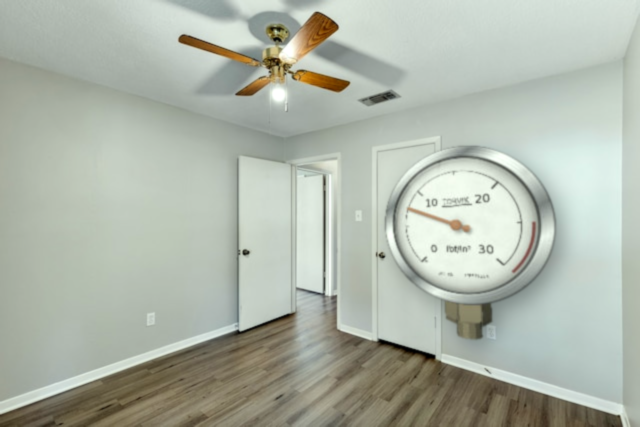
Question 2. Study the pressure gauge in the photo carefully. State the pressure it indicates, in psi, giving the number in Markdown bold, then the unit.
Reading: **7.5** psi
